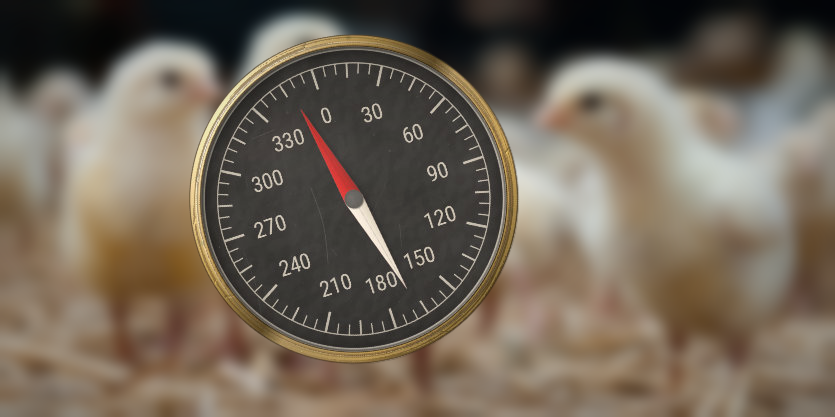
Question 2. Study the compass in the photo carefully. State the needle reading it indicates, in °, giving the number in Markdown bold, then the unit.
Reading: **347.5** °
